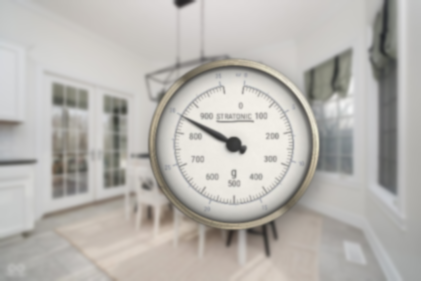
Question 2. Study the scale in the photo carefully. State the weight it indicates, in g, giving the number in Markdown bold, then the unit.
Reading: **850** g
